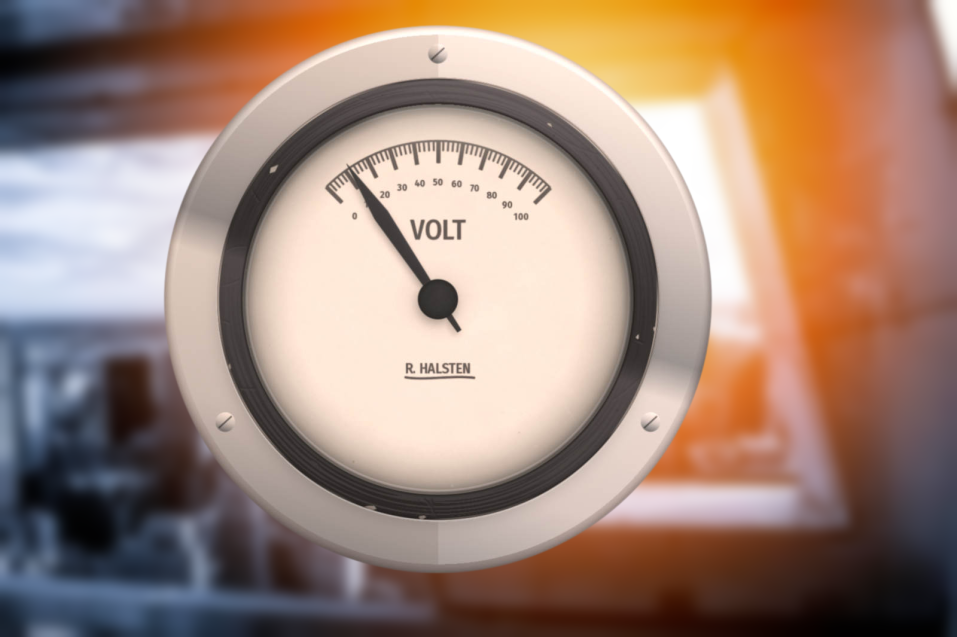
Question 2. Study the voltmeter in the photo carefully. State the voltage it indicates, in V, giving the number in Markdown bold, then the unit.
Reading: **12** V
